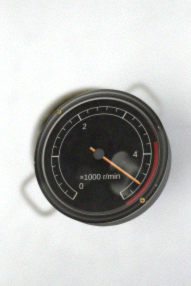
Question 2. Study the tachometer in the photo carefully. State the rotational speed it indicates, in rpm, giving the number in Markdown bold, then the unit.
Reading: **4600** rpm
